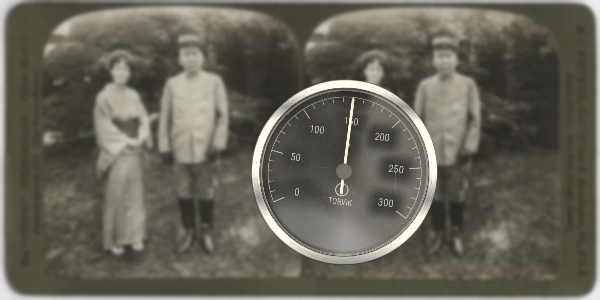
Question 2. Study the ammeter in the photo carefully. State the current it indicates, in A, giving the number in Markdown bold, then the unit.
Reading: **150** A
